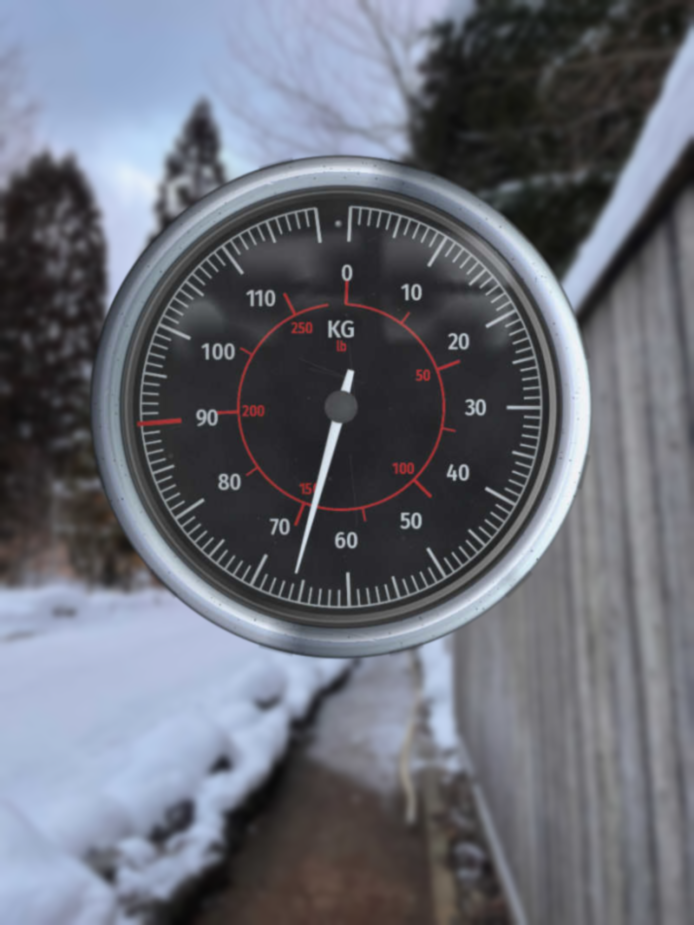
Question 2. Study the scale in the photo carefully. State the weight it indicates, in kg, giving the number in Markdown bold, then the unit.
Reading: **66** kg
